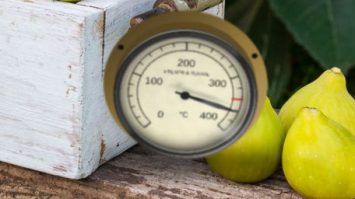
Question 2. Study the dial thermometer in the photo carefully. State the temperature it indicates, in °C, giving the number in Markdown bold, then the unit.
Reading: **360** °C
